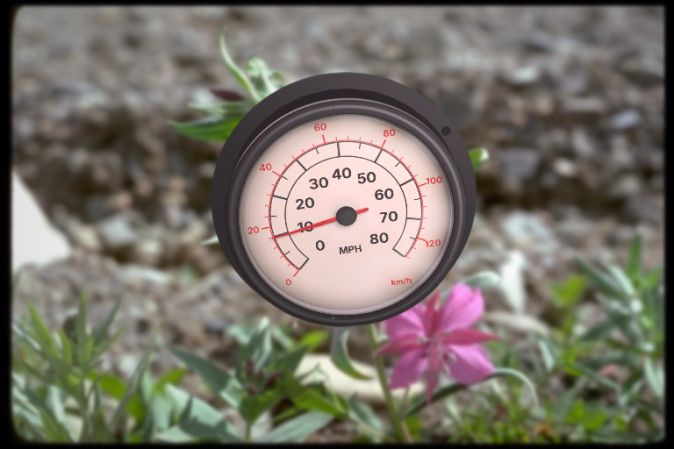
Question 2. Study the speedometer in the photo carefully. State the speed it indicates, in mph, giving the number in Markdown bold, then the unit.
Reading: **10** mph
